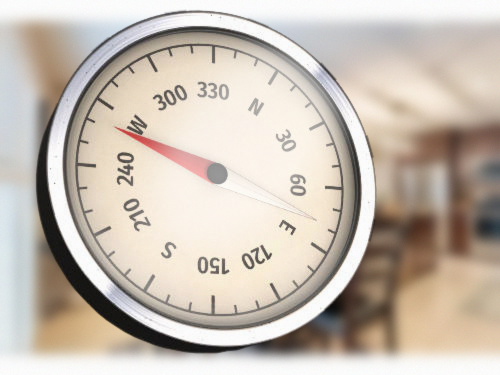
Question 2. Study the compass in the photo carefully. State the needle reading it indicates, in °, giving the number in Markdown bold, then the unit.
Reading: **260** °
